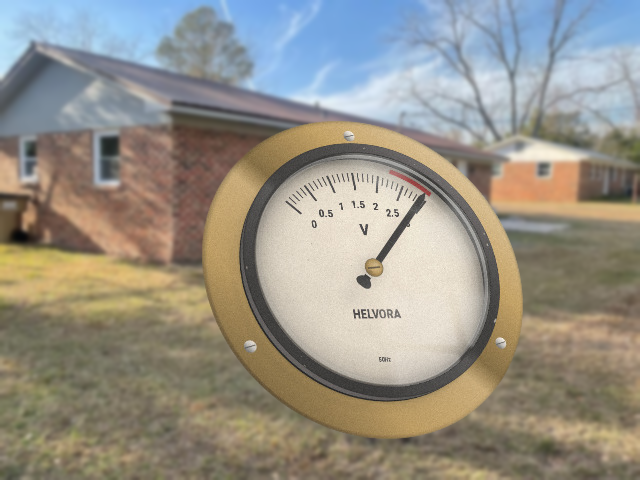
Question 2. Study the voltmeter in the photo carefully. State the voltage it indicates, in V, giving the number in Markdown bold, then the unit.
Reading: **2.9** V
